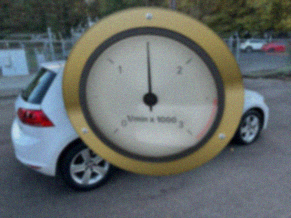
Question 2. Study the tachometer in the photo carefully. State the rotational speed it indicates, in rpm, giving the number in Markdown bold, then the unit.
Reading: **1500** rpm
